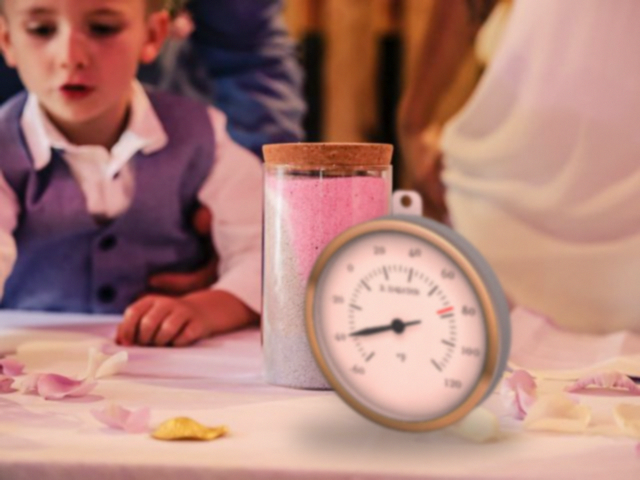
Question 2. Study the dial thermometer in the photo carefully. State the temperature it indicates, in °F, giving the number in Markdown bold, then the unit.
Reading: **-40** °F
